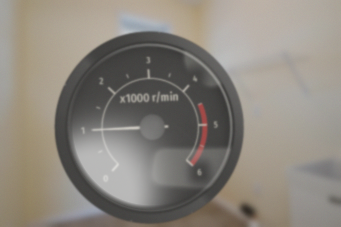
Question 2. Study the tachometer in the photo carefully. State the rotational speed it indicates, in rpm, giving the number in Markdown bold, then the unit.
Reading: **1000** rpm
